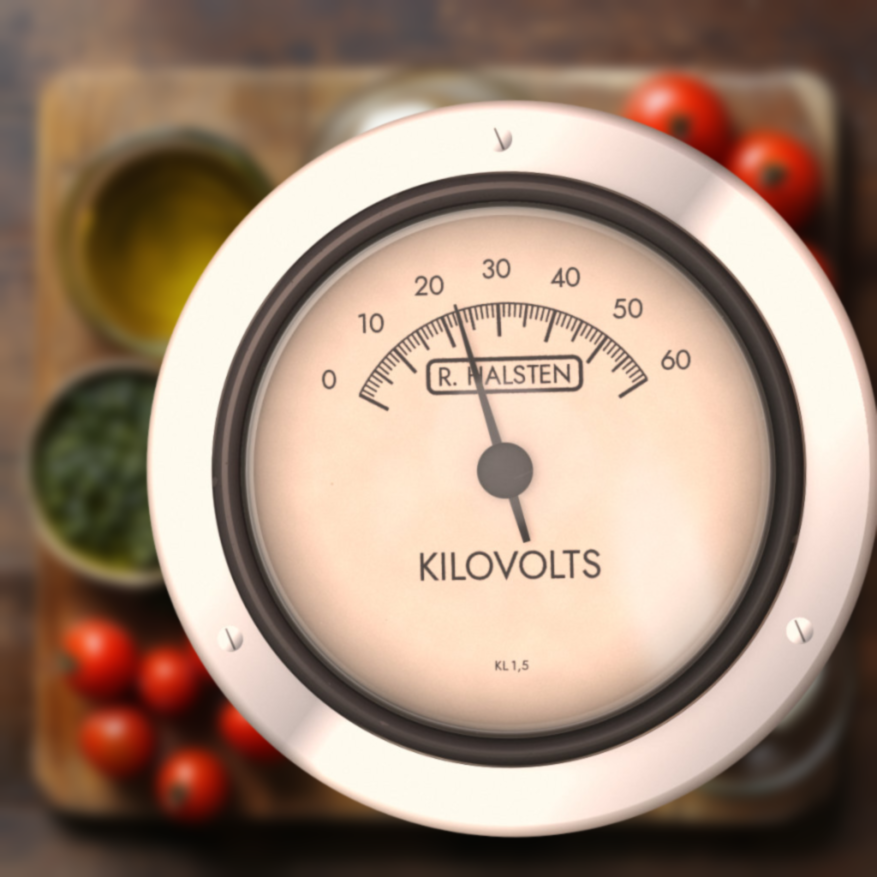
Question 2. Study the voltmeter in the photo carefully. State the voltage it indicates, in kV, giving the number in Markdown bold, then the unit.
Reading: **23** kV
